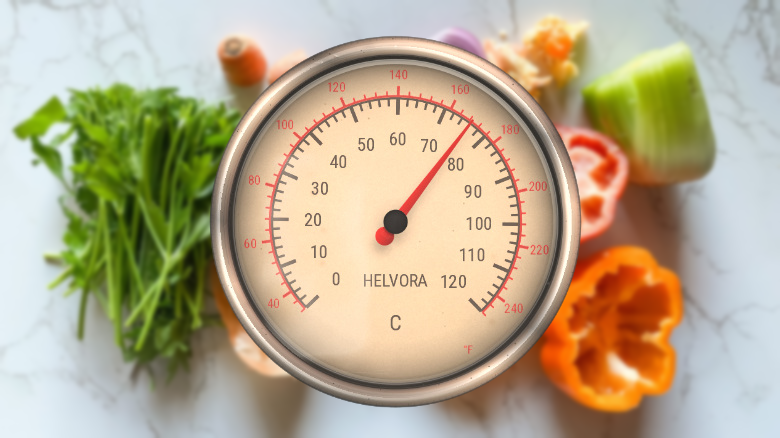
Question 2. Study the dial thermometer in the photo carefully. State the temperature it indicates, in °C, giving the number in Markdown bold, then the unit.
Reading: **76** °C
